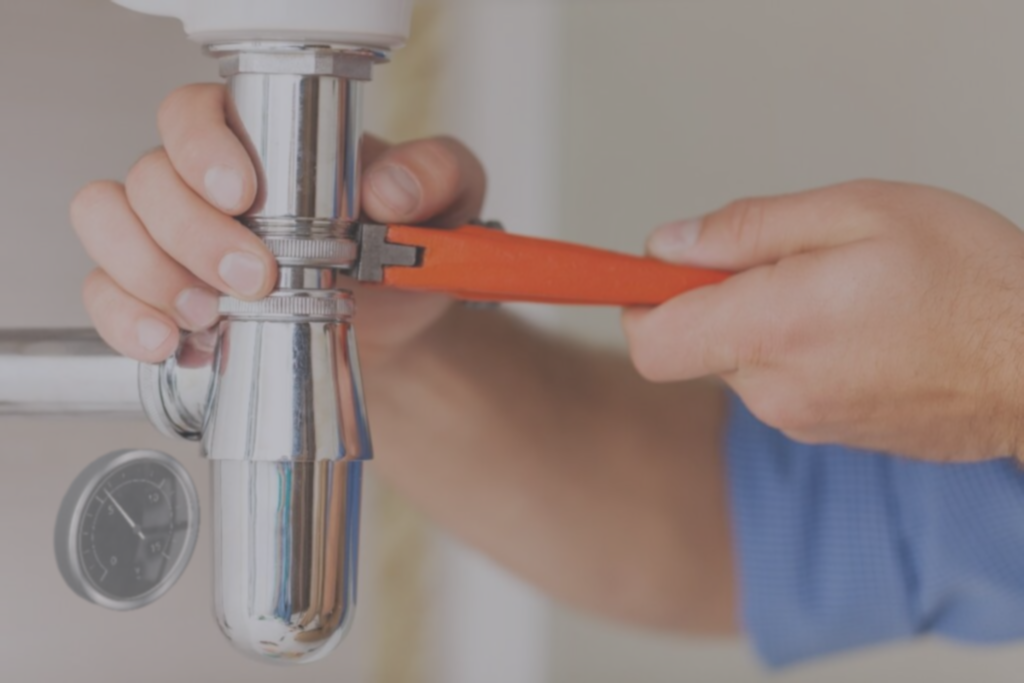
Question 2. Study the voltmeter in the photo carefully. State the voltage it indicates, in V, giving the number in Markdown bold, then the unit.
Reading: **5.5** V
